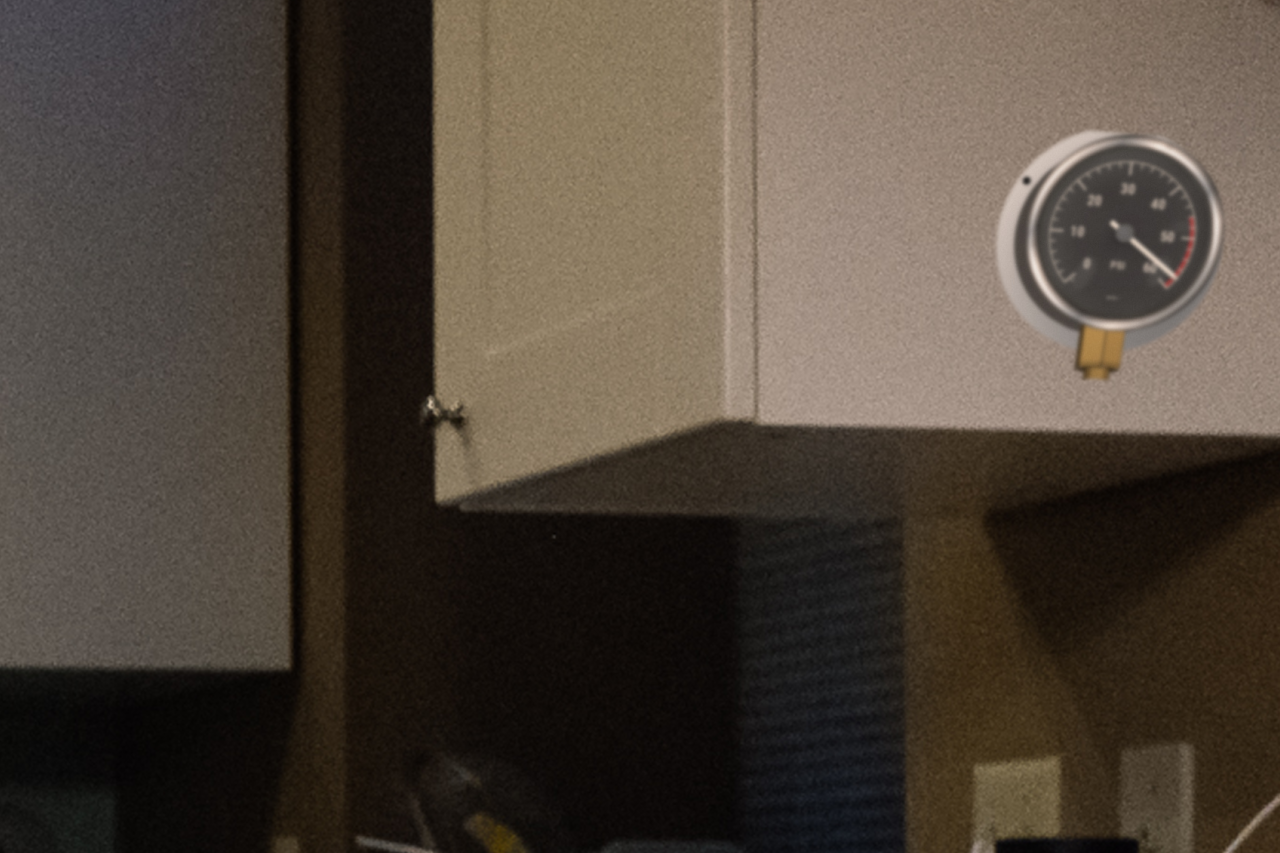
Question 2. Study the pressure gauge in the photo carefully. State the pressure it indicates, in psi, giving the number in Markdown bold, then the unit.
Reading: **58** psi
